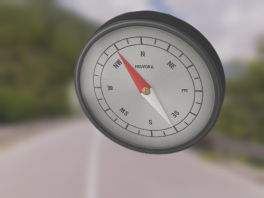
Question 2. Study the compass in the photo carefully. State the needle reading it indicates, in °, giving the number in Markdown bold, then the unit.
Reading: **330** °
